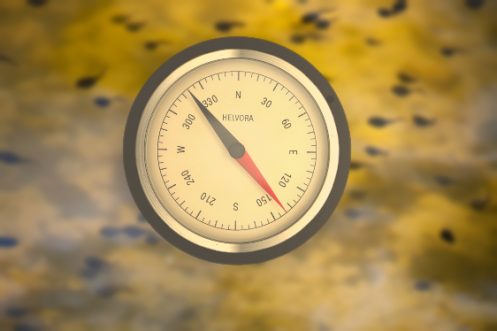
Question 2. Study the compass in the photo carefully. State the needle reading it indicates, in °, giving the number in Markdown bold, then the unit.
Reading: **140** °
